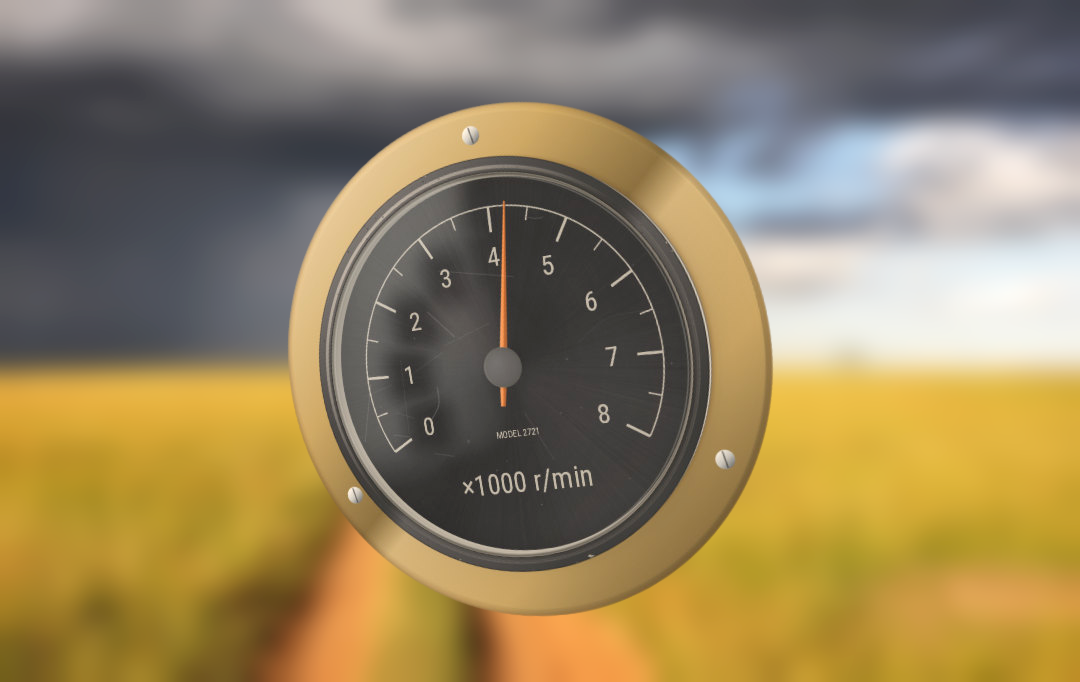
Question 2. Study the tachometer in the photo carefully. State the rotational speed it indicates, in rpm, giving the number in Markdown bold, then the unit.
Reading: **4250** rpm
